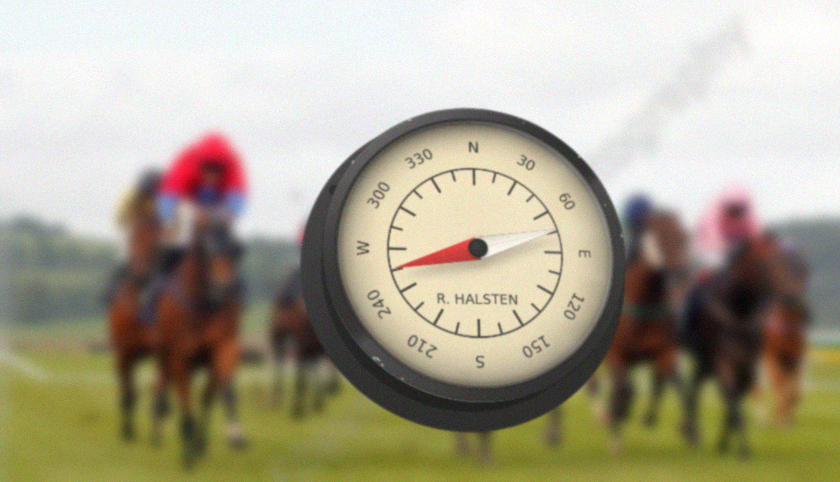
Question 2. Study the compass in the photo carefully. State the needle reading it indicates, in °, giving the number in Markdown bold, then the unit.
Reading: **255** °
